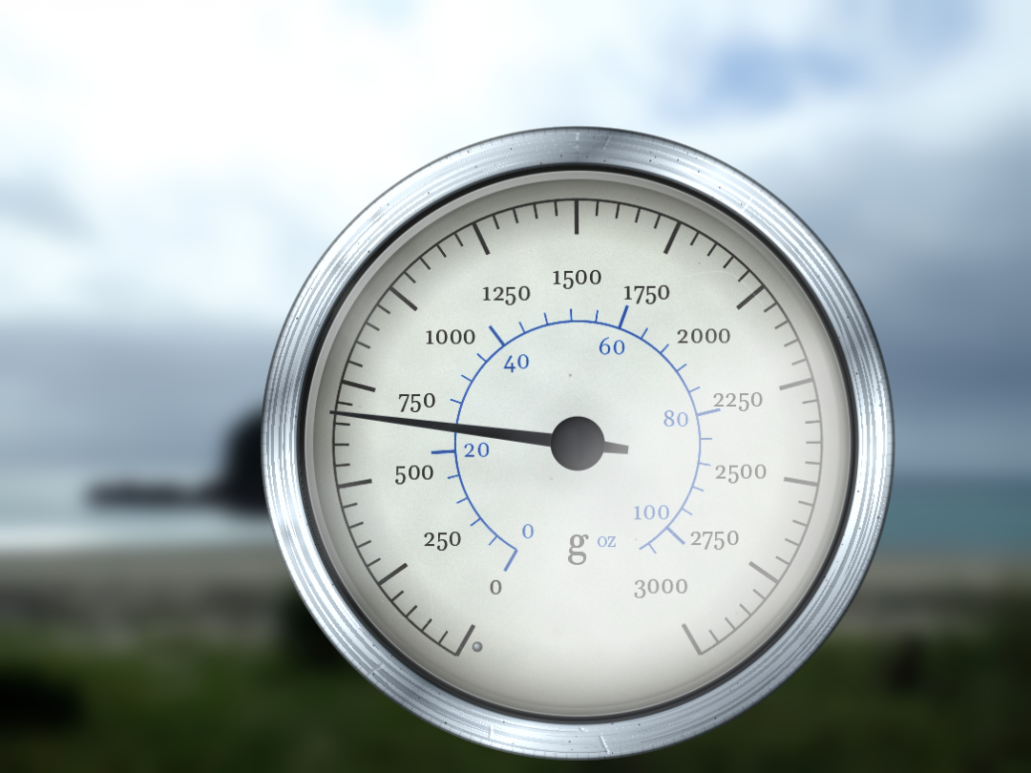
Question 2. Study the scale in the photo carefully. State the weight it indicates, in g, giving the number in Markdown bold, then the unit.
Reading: **675** g
